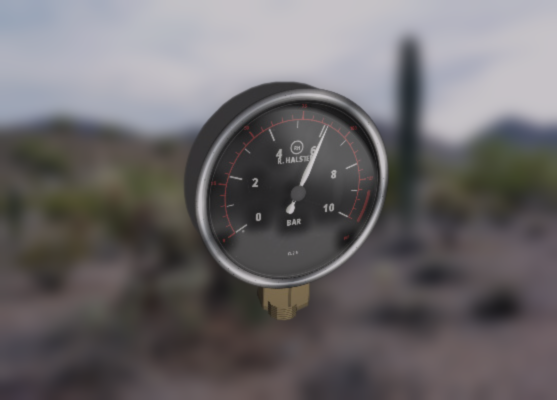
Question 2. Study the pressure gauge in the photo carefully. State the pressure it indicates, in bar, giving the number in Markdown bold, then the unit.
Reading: **6** bar
